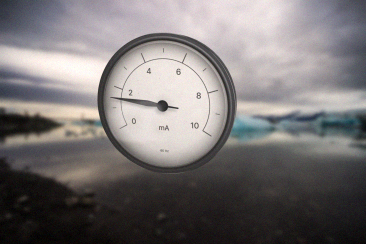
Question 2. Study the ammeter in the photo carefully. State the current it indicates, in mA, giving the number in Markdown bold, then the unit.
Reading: **1.5** mA
